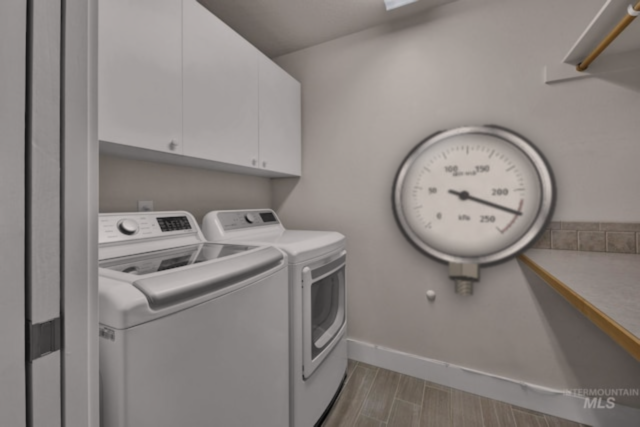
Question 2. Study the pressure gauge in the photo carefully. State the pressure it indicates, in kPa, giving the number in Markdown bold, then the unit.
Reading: **225** kPa
